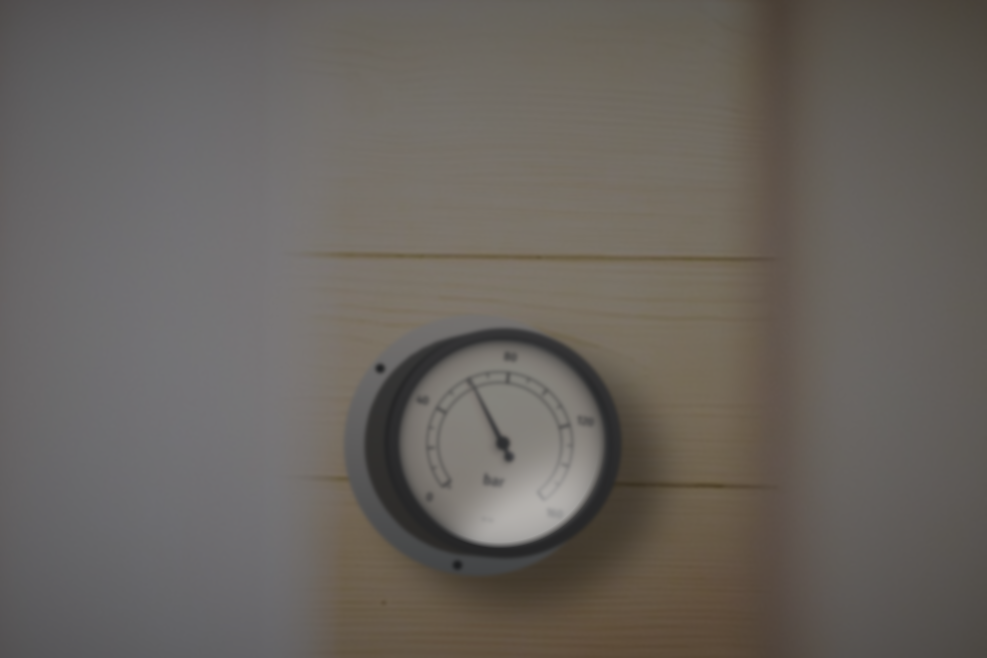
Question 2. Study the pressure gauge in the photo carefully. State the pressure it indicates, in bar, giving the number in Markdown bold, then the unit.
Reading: **60** bar
